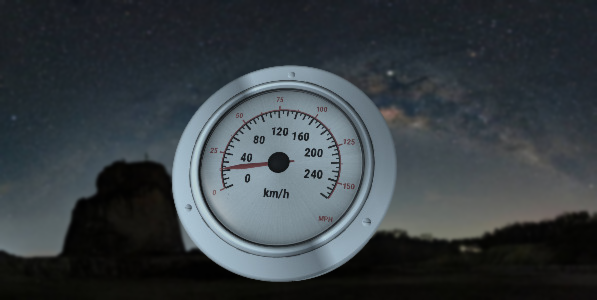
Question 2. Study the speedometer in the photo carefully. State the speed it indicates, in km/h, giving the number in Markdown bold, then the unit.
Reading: **20** km/h
